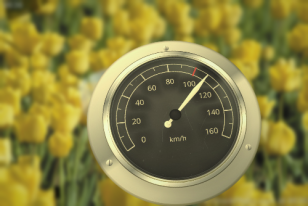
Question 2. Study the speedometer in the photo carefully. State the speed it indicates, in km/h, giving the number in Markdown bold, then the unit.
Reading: **110** km/h
